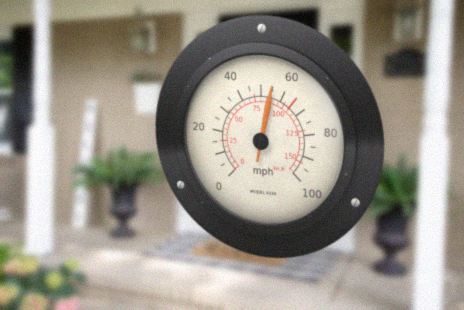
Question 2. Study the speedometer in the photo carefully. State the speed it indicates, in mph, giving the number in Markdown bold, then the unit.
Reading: **55** mph
